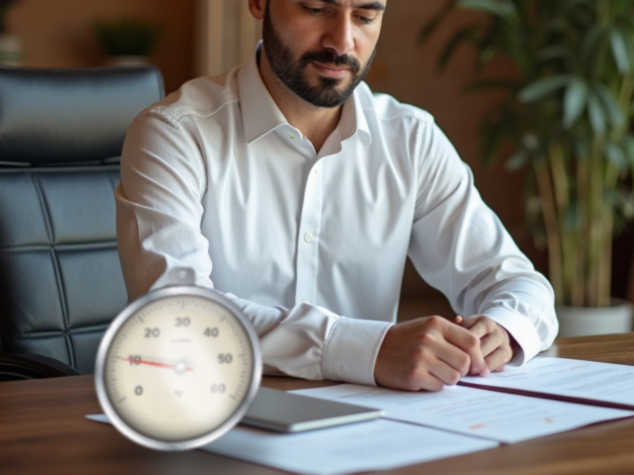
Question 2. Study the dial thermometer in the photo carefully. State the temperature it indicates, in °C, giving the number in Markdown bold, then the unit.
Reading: **10** °C
